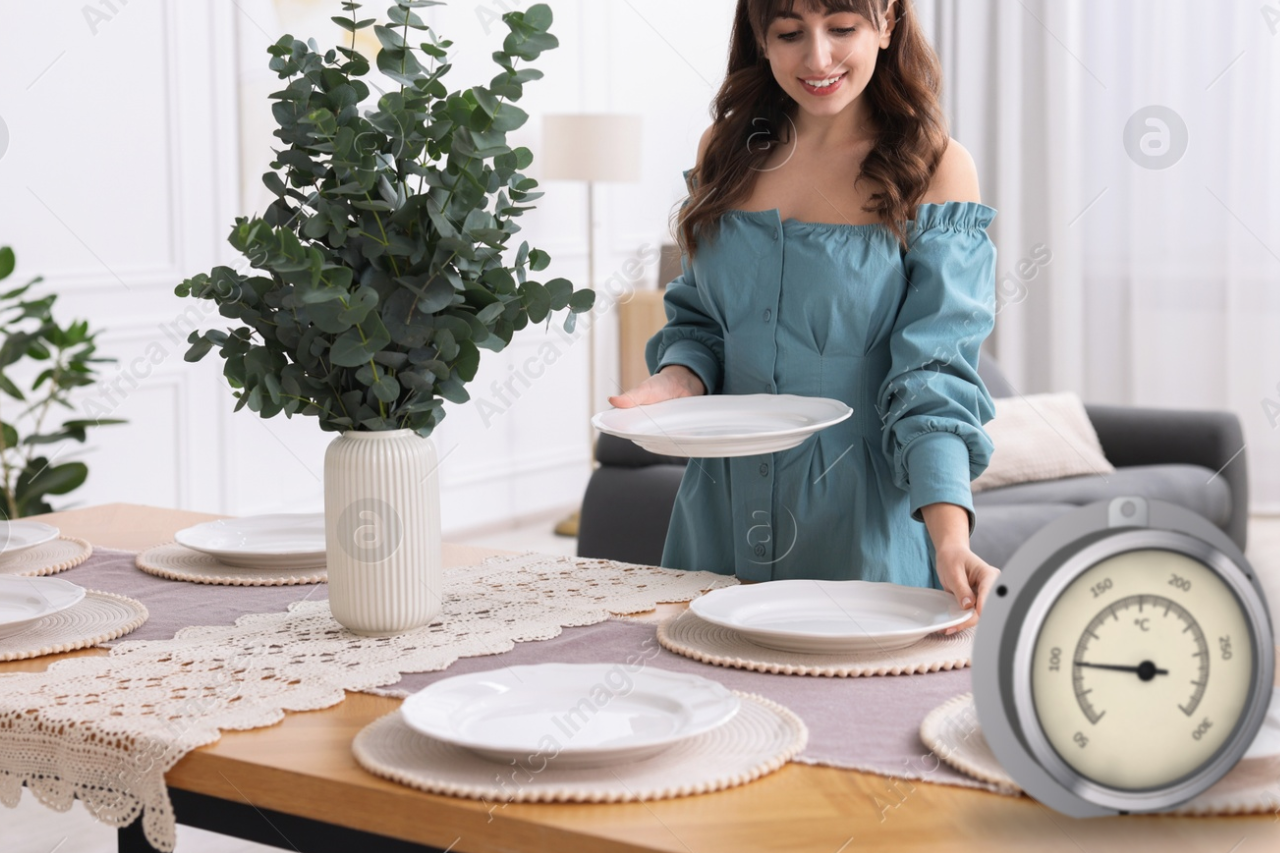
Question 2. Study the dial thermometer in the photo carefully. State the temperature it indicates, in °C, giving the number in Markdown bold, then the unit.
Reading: **100** °C
